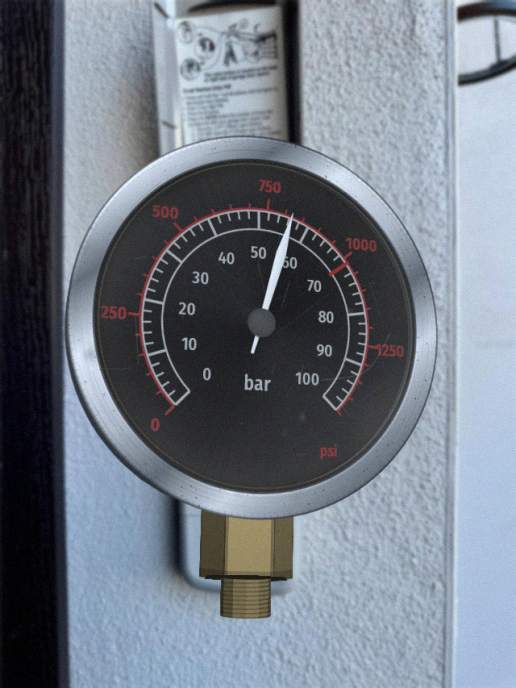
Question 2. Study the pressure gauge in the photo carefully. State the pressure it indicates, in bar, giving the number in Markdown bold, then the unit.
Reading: **56** bar
